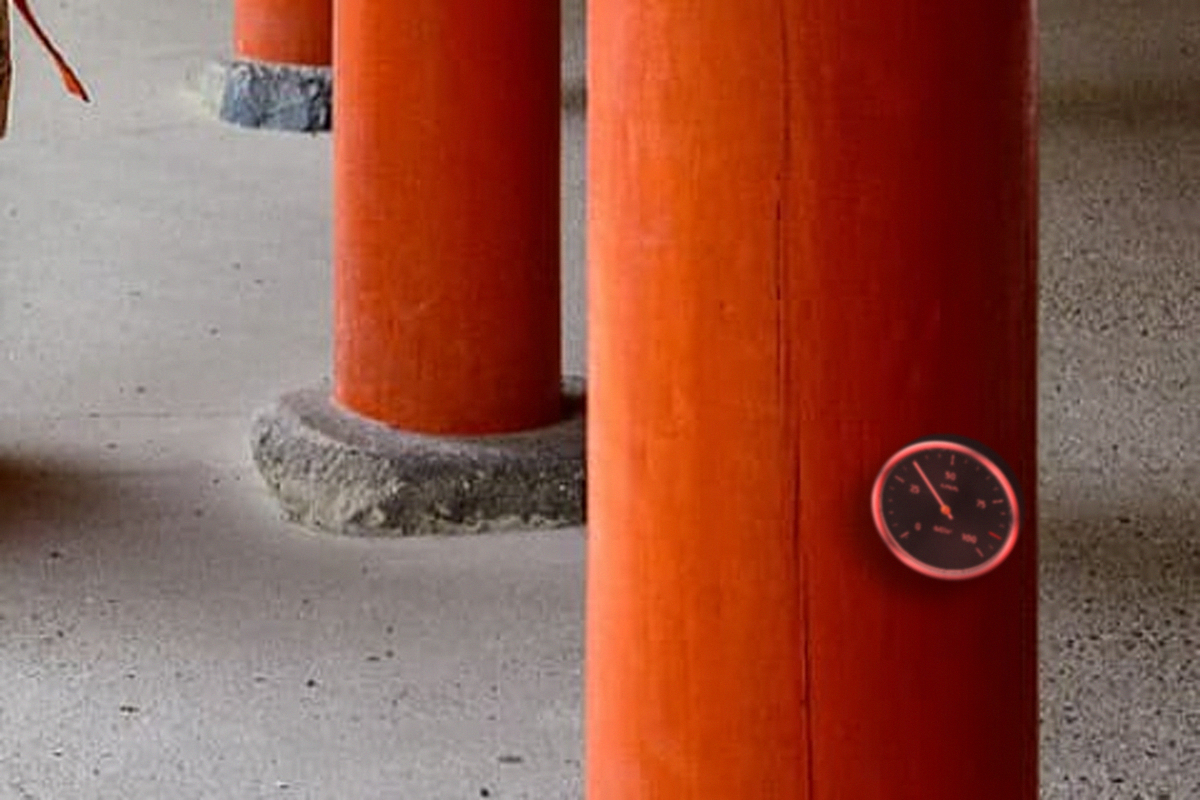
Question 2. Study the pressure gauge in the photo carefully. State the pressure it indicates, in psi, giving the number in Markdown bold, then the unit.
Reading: **35** psi
